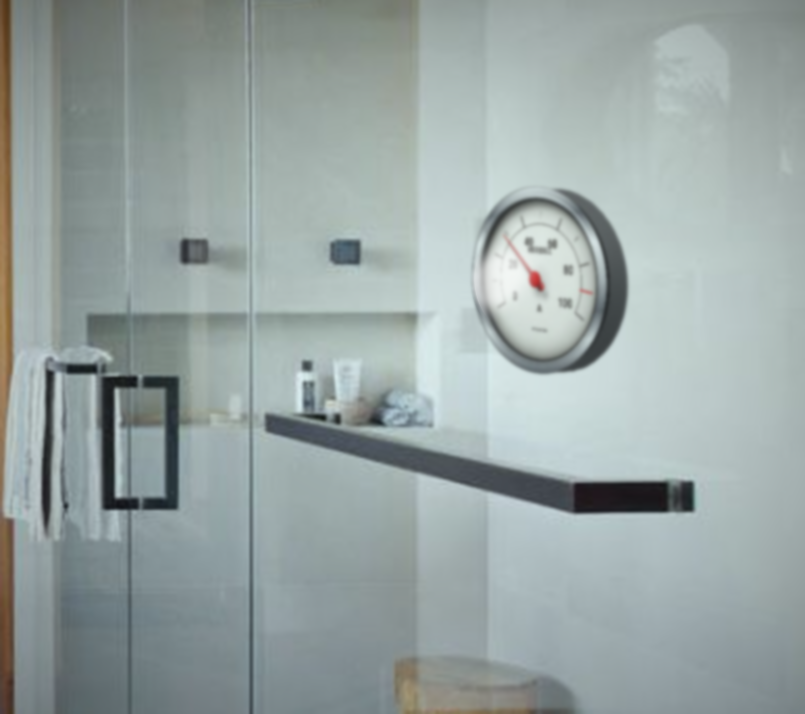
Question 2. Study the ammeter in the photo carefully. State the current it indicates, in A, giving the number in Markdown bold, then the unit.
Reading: **30** A
